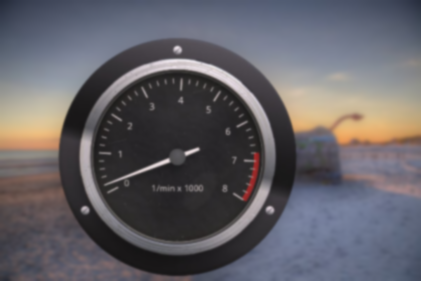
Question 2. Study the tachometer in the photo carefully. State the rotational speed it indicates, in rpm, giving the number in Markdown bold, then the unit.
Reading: **200** rpm
